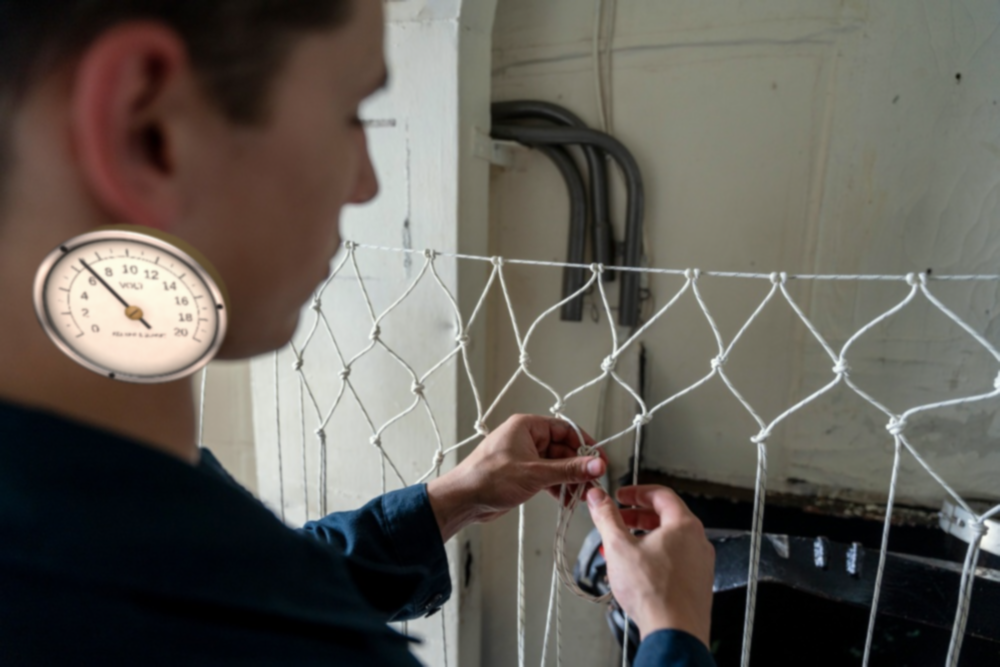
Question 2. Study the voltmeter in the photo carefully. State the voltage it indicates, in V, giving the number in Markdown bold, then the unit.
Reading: **7** V
